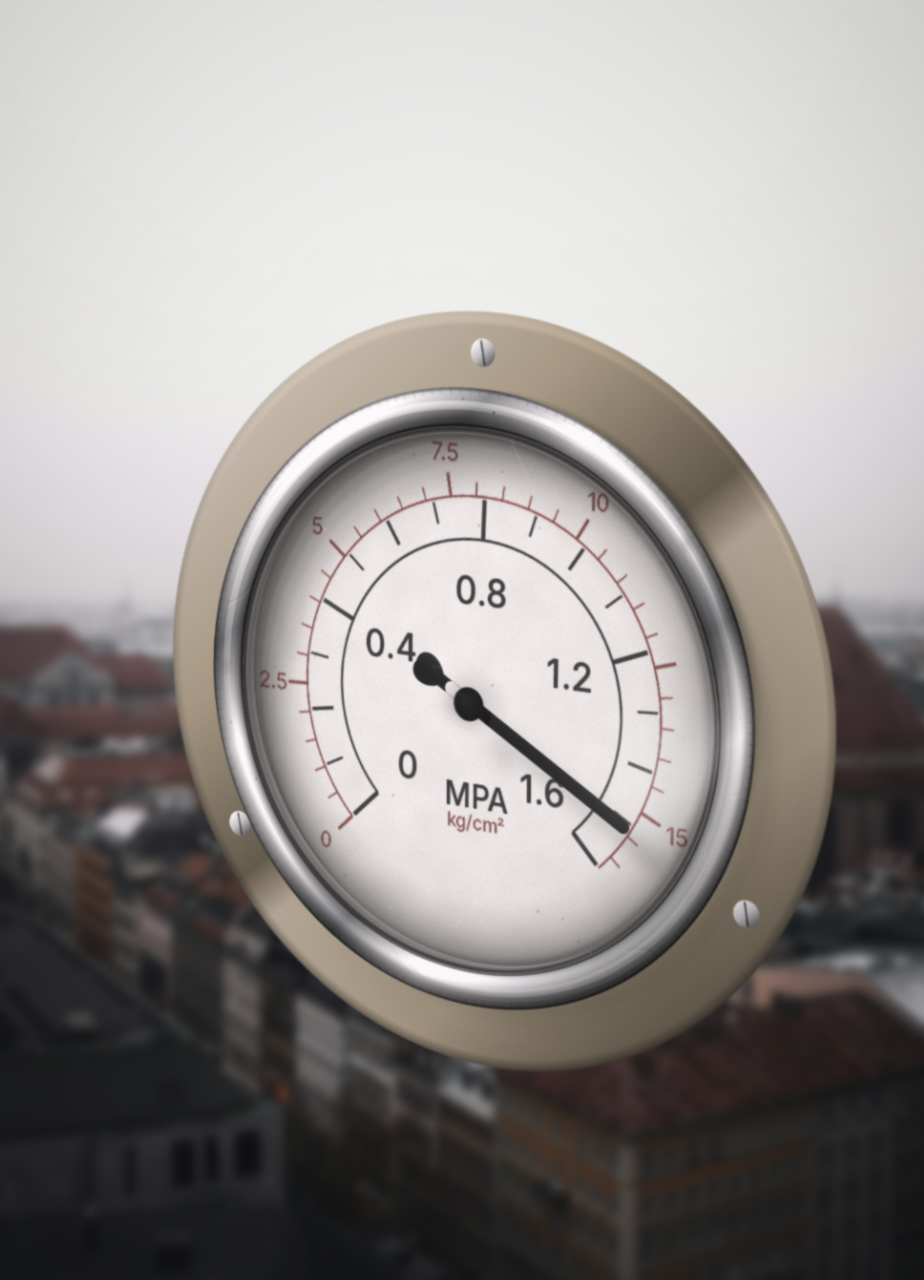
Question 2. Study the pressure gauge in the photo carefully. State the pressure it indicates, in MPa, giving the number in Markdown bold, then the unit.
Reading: **1.5** MPa
